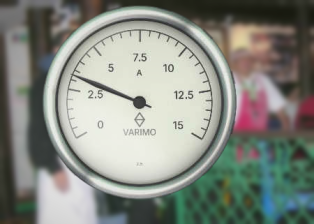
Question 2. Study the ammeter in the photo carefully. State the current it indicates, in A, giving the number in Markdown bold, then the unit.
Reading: **3.25** A
